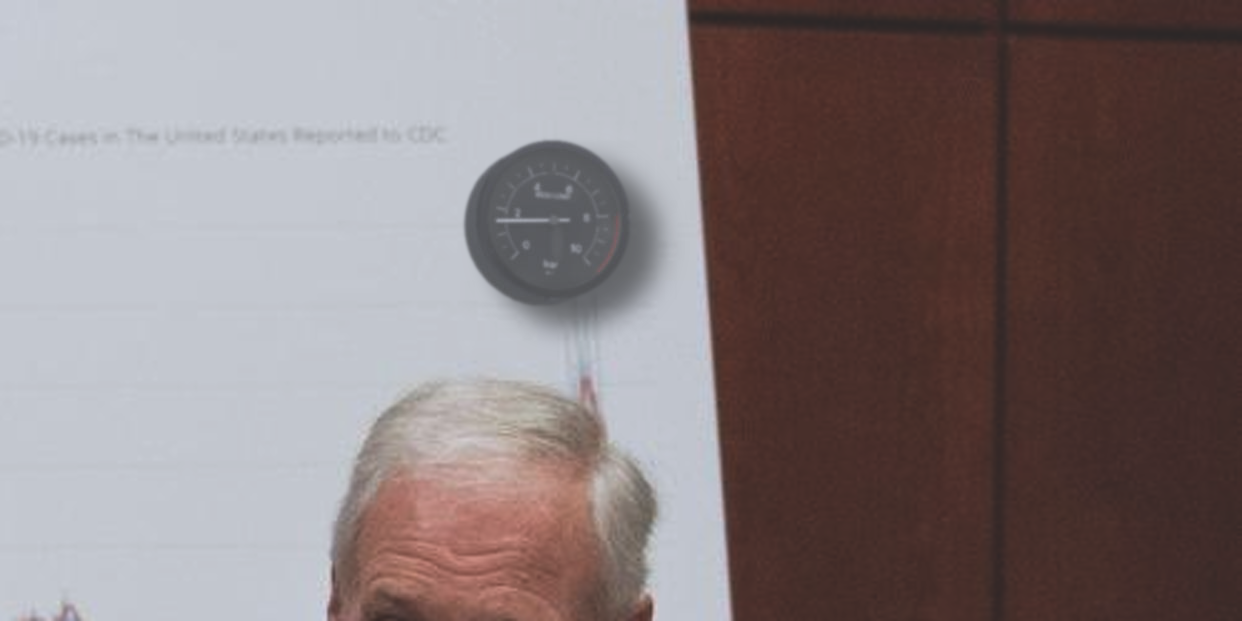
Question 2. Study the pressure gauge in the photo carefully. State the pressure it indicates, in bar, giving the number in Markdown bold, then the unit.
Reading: **1.5** bar
